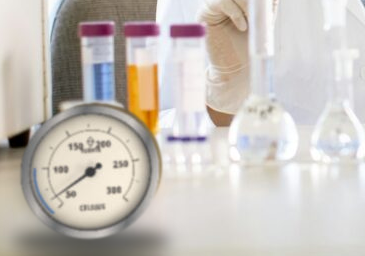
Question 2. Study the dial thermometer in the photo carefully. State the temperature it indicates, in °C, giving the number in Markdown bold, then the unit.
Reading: **62.5** °C
